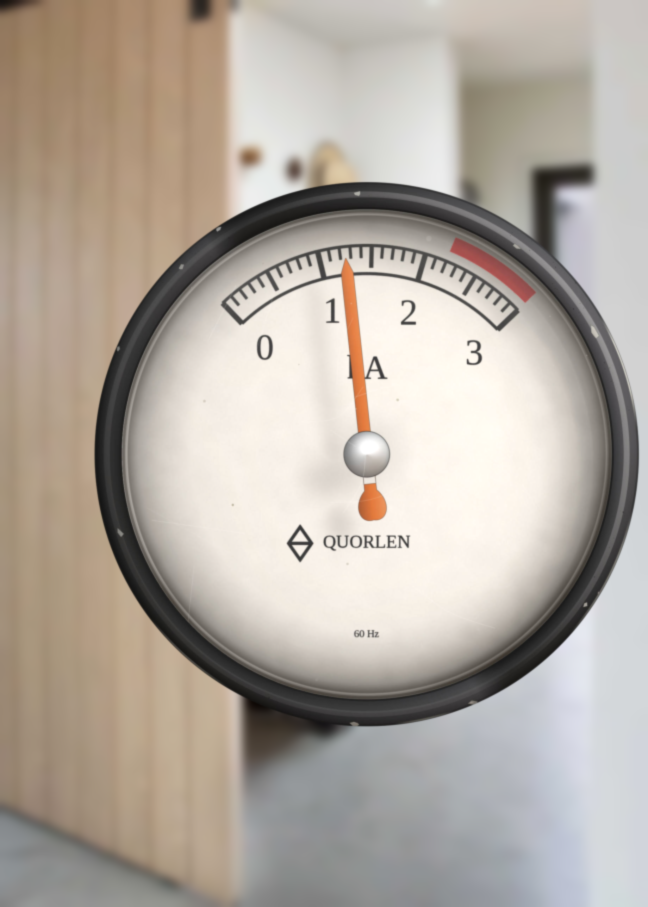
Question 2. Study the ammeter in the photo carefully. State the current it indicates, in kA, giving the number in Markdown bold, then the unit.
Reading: **1.25** kA
